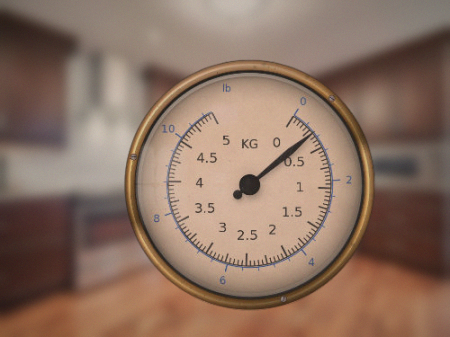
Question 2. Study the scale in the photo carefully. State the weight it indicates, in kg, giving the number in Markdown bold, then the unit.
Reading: **0.3** kg
